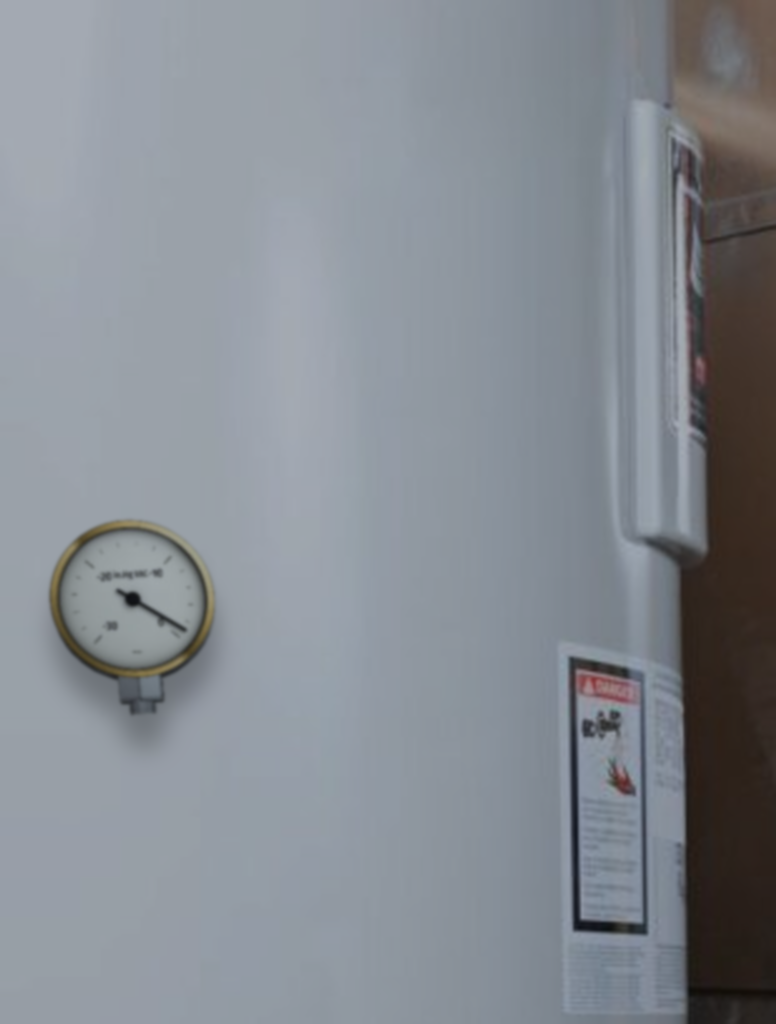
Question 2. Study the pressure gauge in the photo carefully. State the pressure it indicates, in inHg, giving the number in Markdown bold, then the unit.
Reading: **-1** inHg
